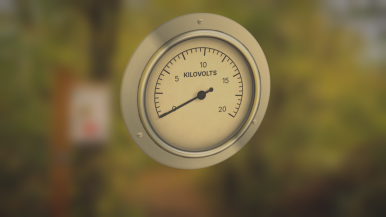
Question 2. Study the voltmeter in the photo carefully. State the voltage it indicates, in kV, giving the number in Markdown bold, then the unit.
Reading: **0** kV
